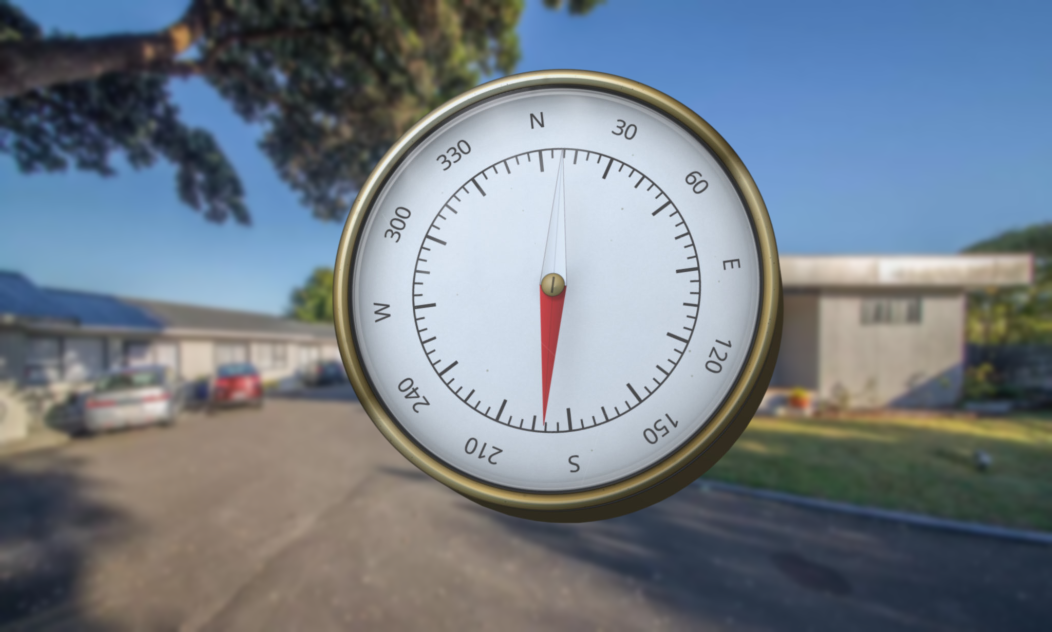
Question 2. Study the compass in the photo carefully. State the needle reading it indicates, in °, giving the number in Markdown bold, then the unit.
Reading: **190** °
